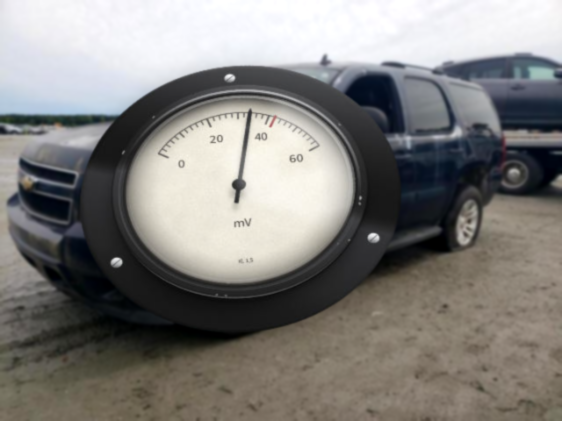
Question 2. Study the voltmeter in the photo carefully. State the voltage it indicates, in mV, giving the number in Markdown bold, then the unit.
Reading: **34** mV
